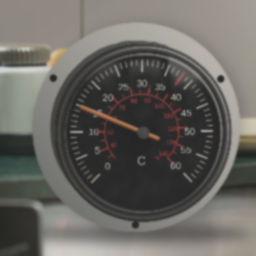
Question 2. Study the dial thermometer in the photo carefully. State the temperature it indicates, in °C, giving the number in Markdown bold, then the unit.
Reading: **15** °C
